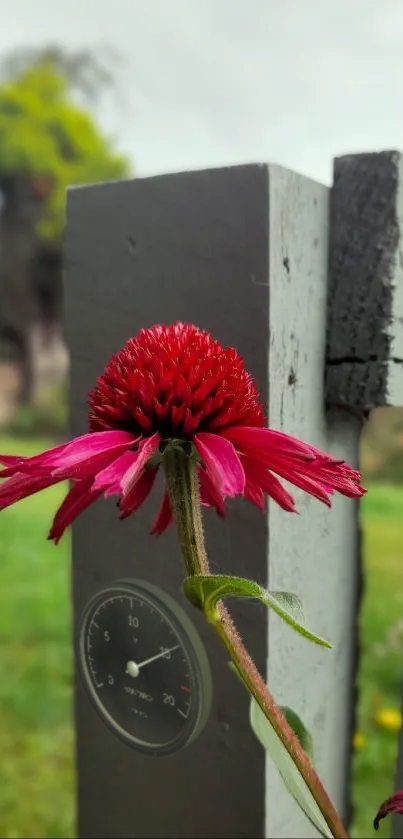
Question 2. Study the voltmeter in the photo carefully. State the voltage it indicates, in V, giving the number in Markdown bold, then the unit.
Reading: **15** V
